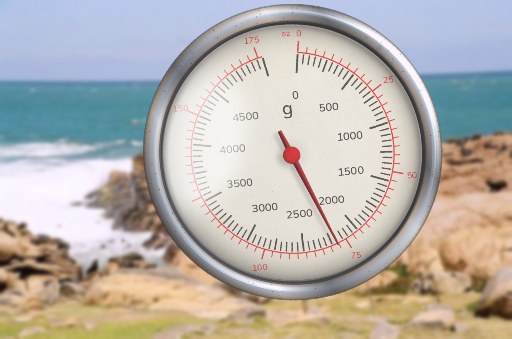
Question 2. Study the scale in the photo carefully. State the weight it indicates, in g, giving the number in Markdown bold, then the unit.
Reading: **2200** g
